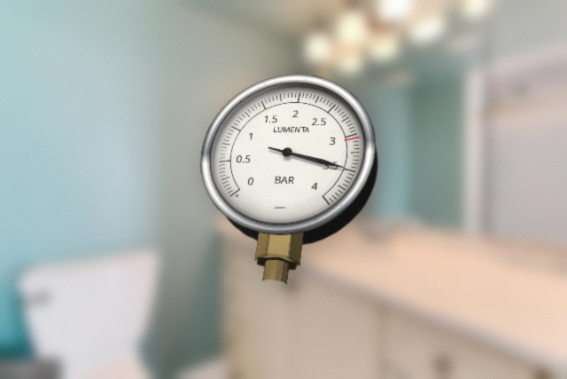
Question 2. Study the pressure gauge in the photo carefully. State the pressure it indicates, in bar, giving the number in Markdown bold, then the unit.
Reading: **3.5** bar
